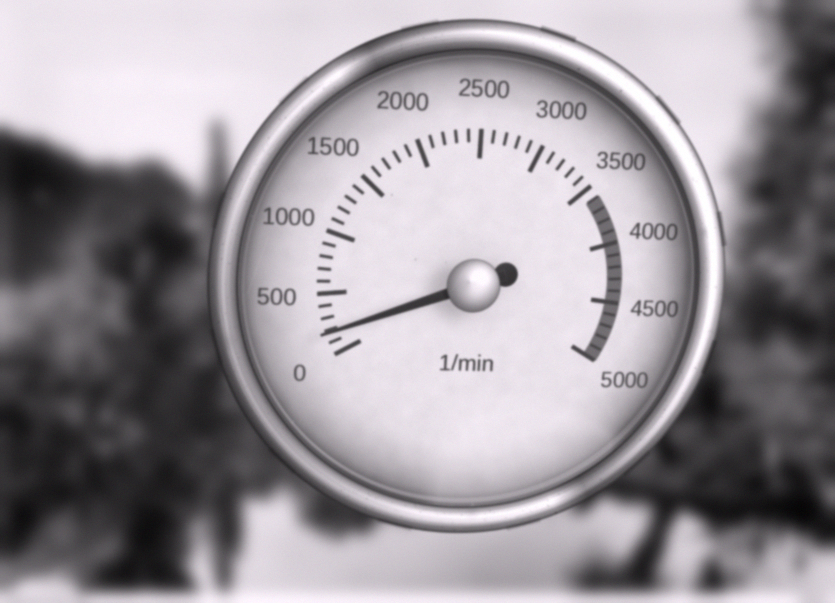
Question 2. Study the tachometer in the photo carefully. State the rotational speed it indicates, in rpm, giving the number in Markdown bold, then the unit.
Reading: **200** rpm
